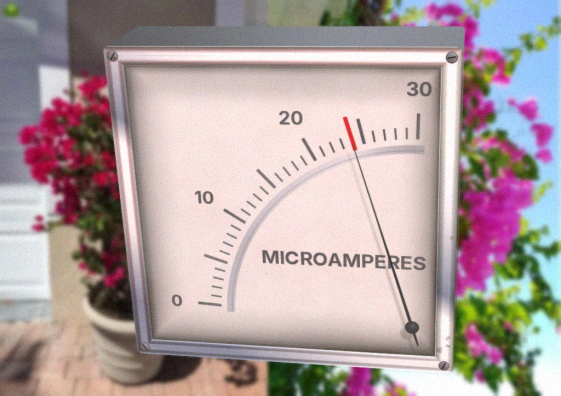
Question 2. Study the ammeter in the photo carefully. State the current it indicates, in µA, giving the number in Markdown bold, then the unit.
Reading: **24** µA
